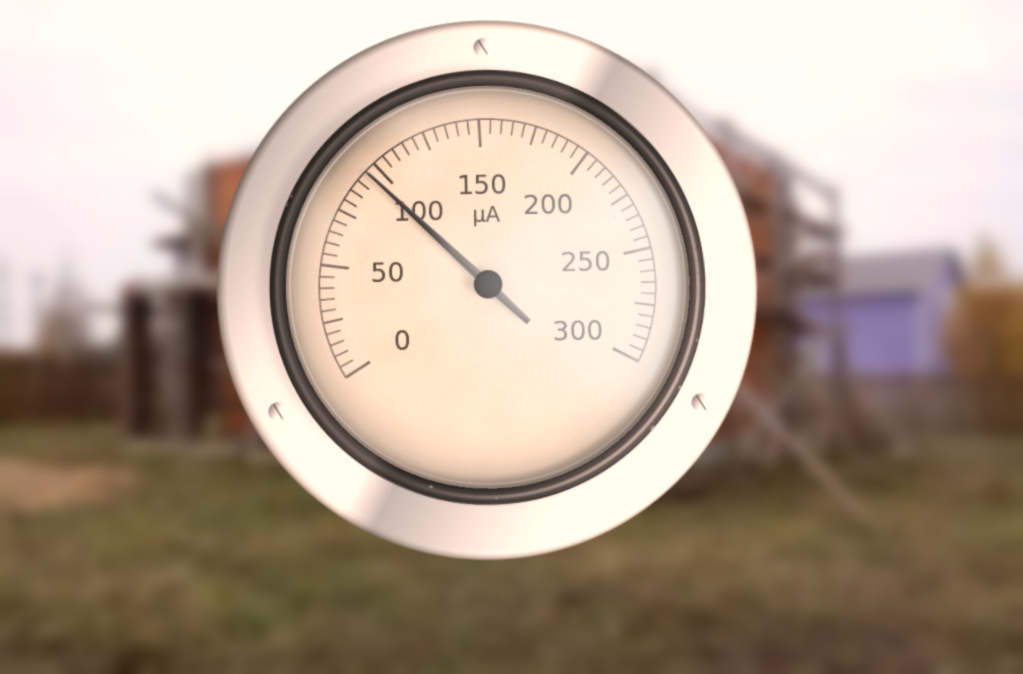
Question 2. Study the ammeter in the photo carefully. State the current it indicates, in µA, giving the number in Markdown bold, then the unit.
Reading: **95** µA
